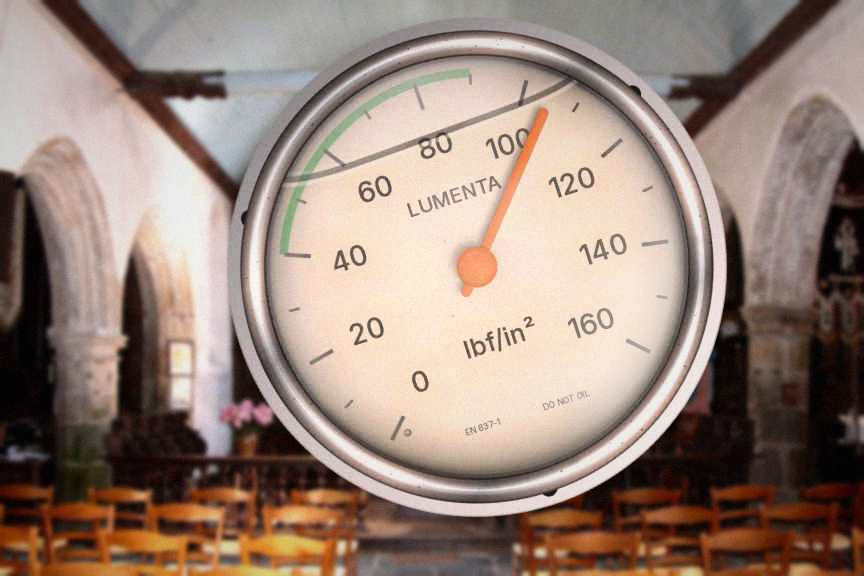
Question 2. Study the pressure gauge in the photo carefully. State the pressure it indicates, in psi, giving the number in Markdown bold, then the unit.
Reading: **105** psi
